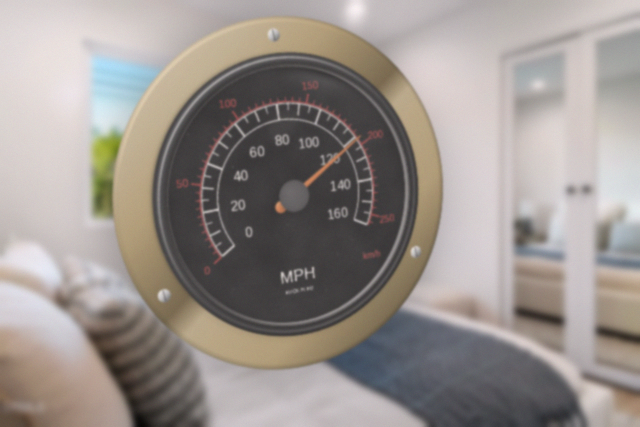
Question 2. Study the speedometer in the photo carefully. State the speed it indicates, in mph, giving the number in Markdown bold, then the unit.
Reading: **120** mph
